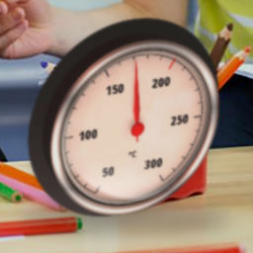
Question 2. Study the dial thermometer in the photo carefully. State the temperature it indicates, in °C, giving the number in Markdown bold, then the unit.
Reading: **170** °C
